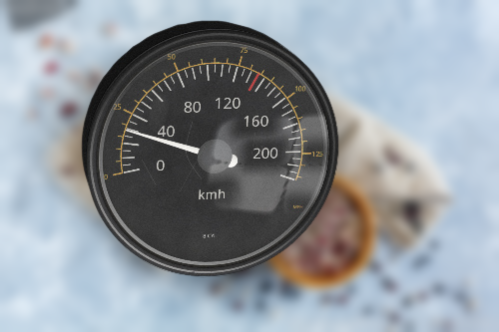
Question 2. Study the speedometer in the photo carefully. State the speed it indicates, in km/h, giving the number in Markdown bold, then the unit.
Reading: **30** km/h
